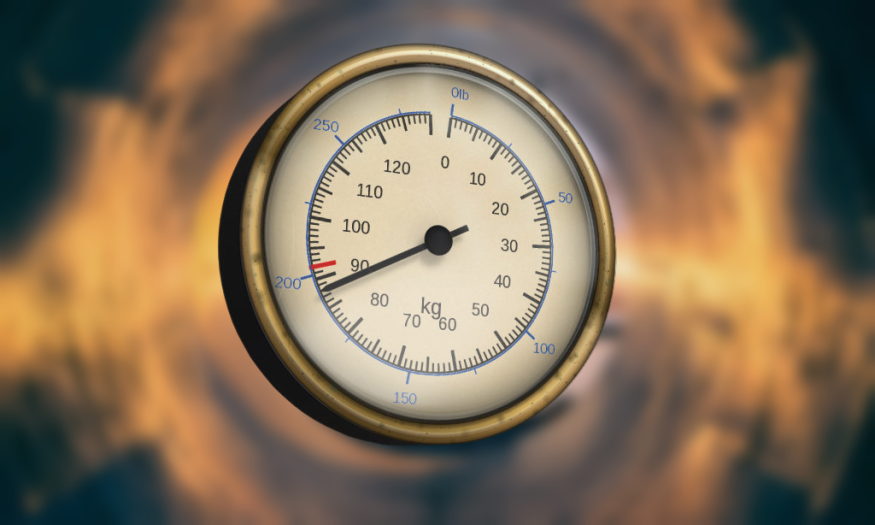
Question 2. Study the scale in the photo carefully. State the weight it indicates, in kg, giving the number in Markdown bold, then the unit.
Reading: **88** kg
